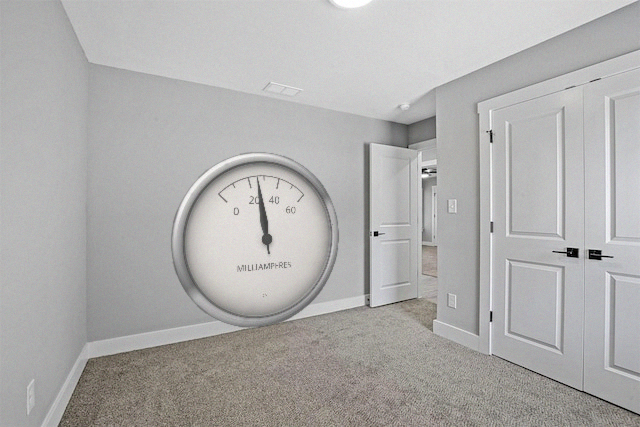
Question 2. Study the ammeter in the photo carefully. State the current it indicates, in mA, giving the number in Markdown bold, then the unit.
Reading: **25** mA
